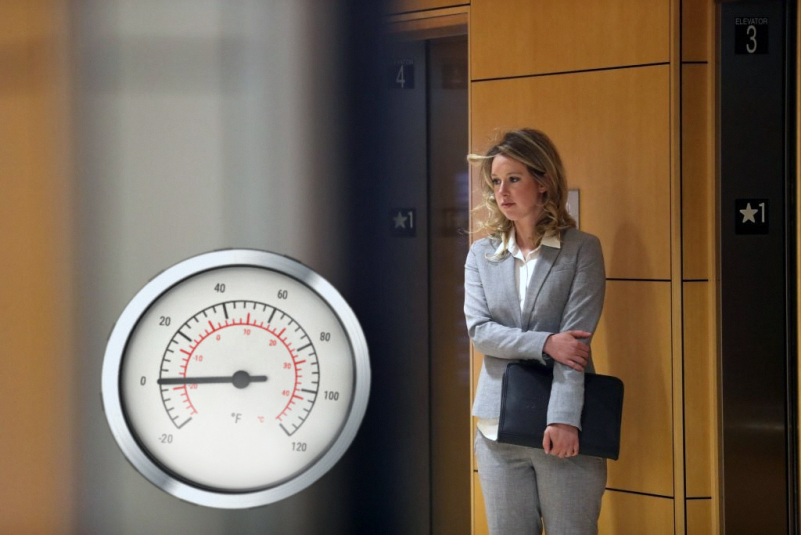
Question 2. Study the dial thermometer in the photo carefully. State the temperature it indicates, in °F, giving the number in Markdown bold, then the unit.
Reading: **0** °F
